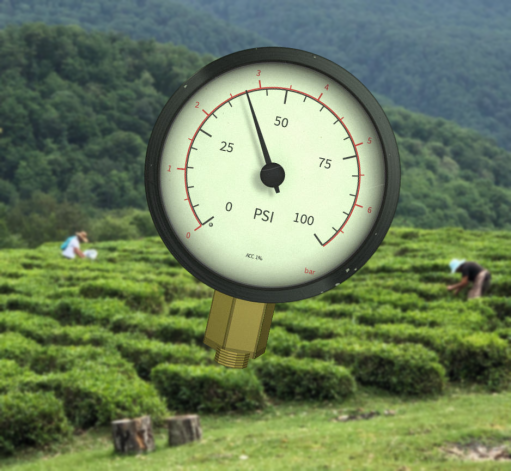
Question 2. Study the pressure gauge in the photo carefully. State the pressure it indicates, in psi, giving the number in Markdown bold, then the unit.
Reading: **40** psi
